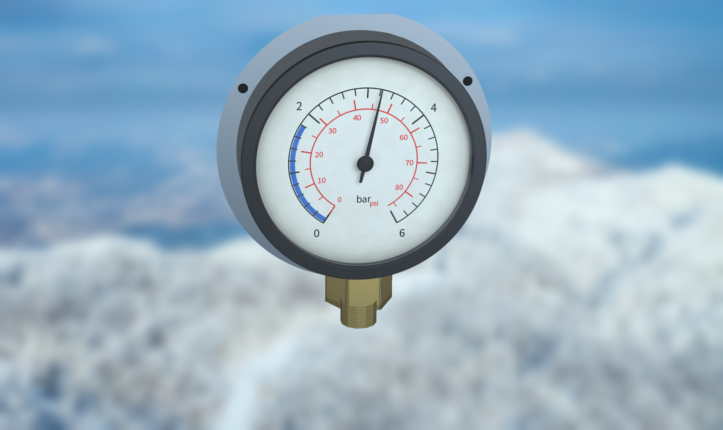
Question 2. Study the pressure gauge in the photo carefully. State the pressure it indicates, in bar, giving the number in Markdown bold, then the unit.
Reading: **3.2** bar
